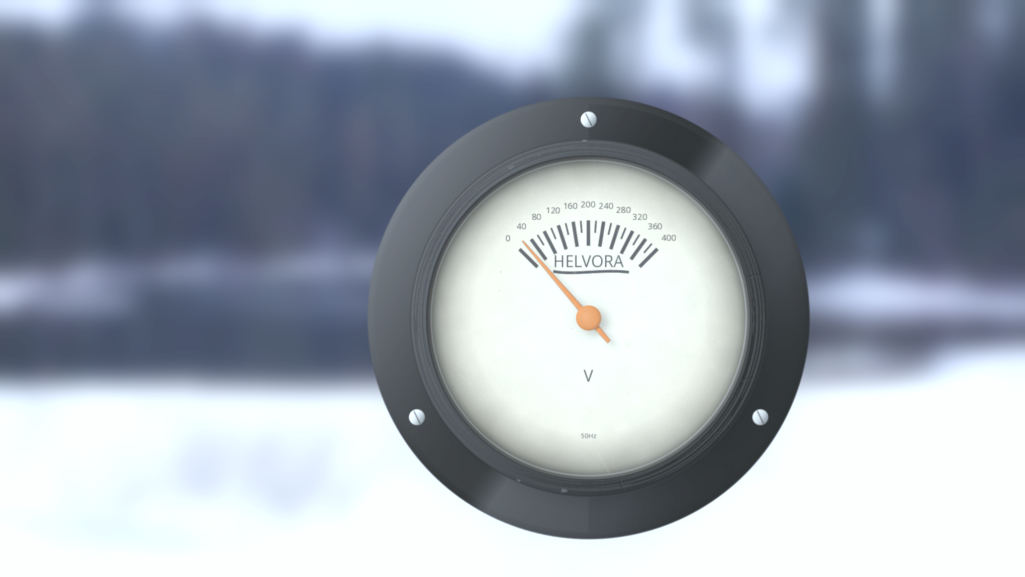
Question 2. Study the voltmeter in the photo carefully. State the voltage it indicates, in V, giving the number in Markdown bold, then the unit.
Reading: **20** V
